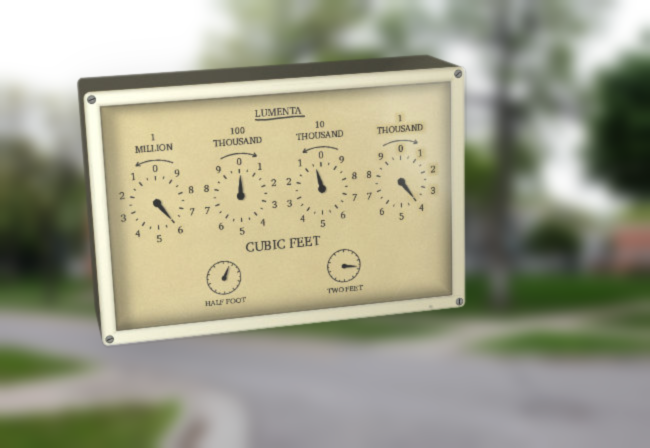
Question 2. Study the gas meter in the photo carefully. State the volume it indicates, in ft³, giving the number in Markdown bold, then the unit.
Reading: **600400** ft³
